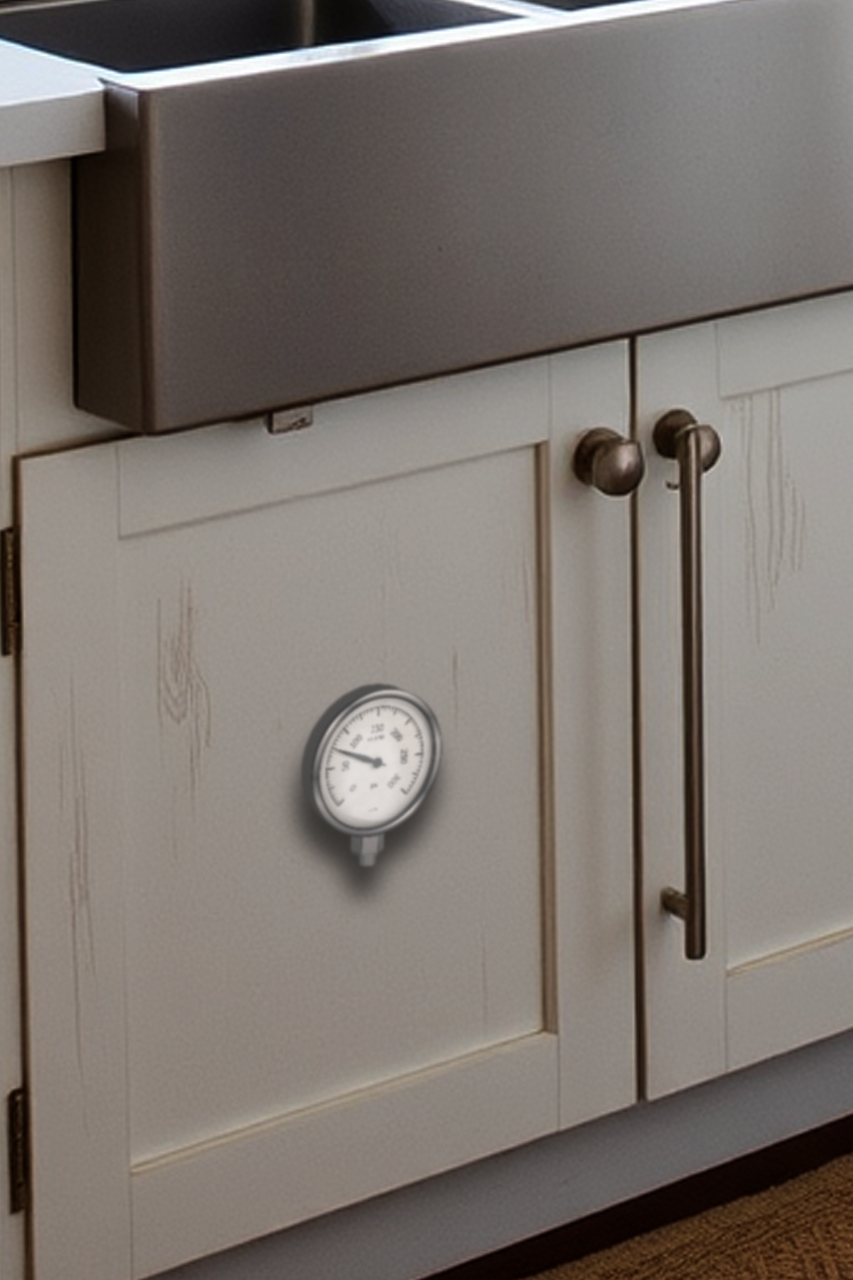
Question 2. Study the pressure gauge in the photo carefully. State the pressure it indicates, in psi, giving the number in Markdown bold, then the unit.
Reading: **75** psi
